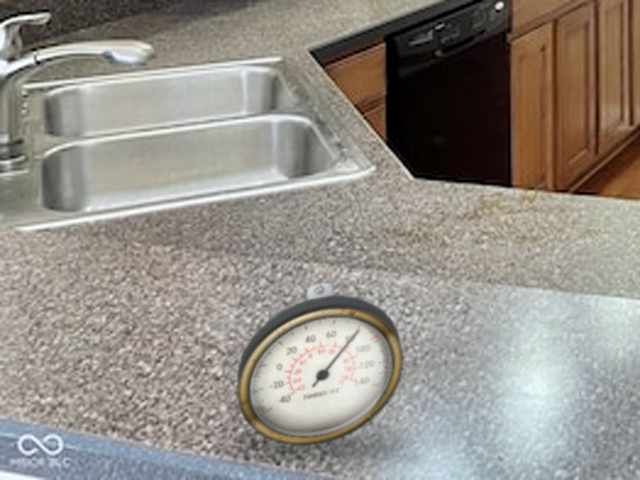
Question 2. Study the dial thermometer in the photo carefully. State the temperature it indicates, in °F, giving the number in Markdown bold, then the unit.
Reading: **80** °F
